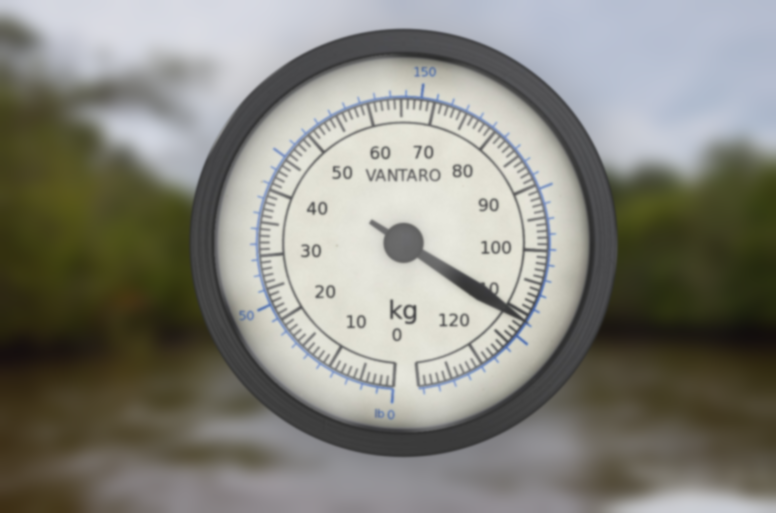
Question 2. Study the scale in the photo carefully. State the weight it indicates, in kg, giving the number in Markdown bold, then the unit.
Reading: **111** kg
